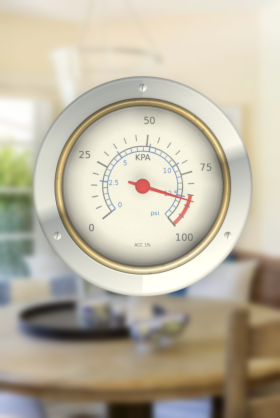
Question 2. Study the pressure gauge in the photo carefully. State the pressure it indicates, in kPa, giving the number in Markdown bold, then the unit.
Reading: **87.5** kPa
